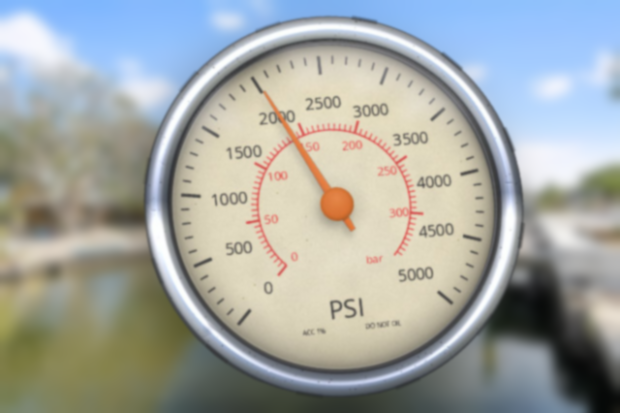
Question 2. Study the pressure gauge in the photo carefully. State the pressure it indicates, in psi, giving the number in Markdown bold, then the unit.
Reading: **2000** psi
